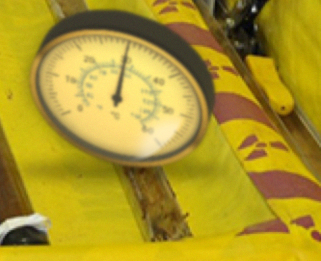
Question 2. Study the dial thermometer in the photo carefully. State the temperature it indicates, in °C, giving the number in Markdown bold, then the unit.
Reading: **30** °C
